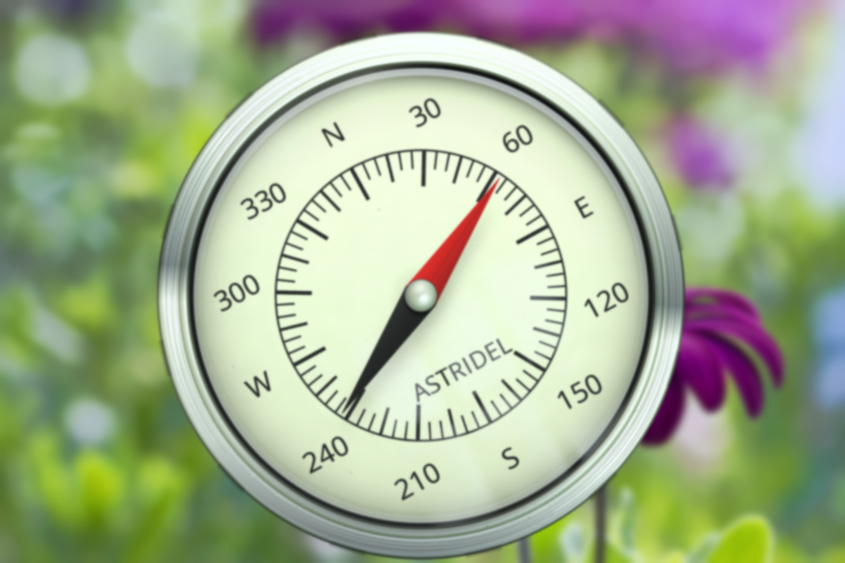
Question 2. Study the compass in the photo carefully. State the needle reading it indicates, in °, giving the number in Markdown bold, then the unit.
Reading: **62.5** °
